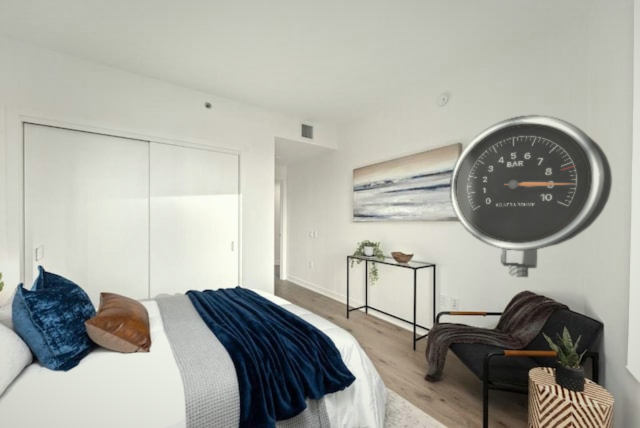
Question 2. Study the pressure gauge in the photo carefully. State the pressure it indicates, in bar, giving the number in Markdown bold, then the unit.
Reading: **9** bar
